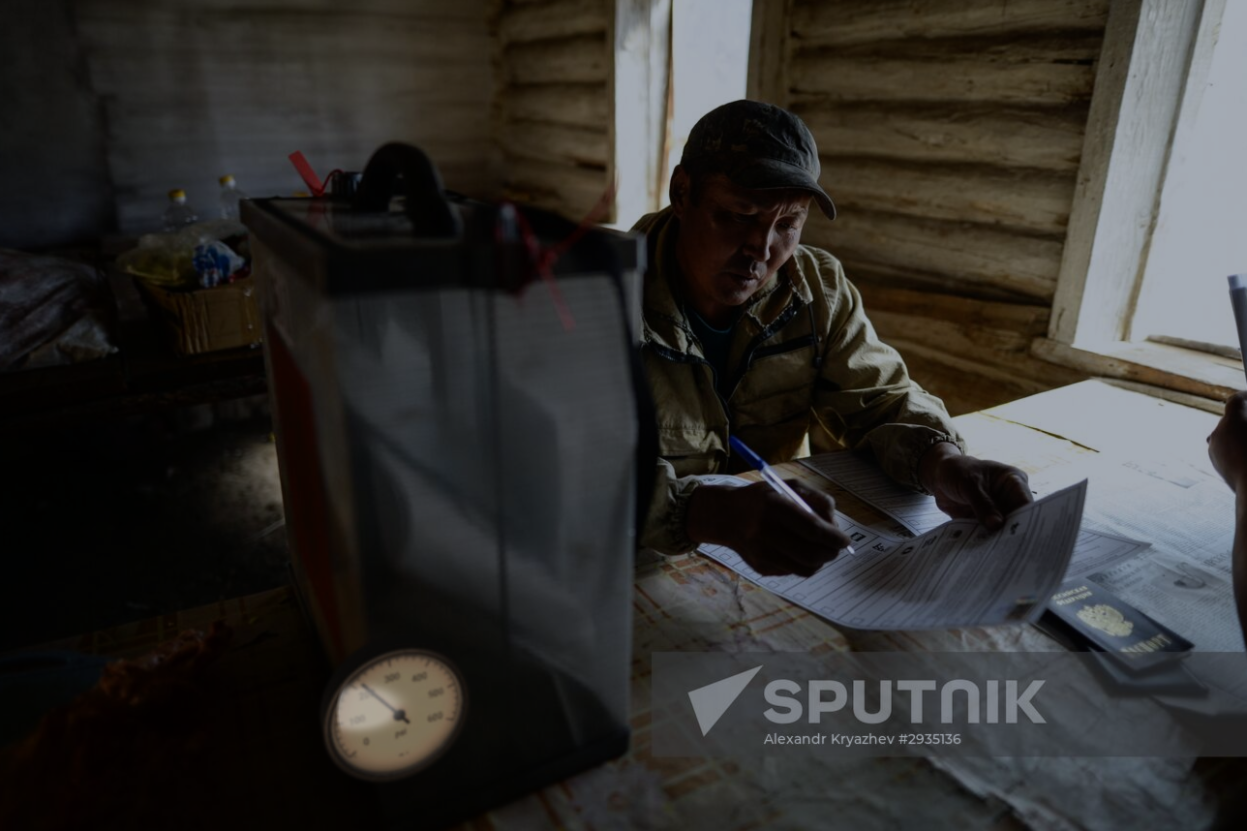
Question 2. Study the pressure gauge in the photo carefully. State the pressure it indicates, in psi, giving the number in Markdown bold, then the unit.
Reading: **220** psi
